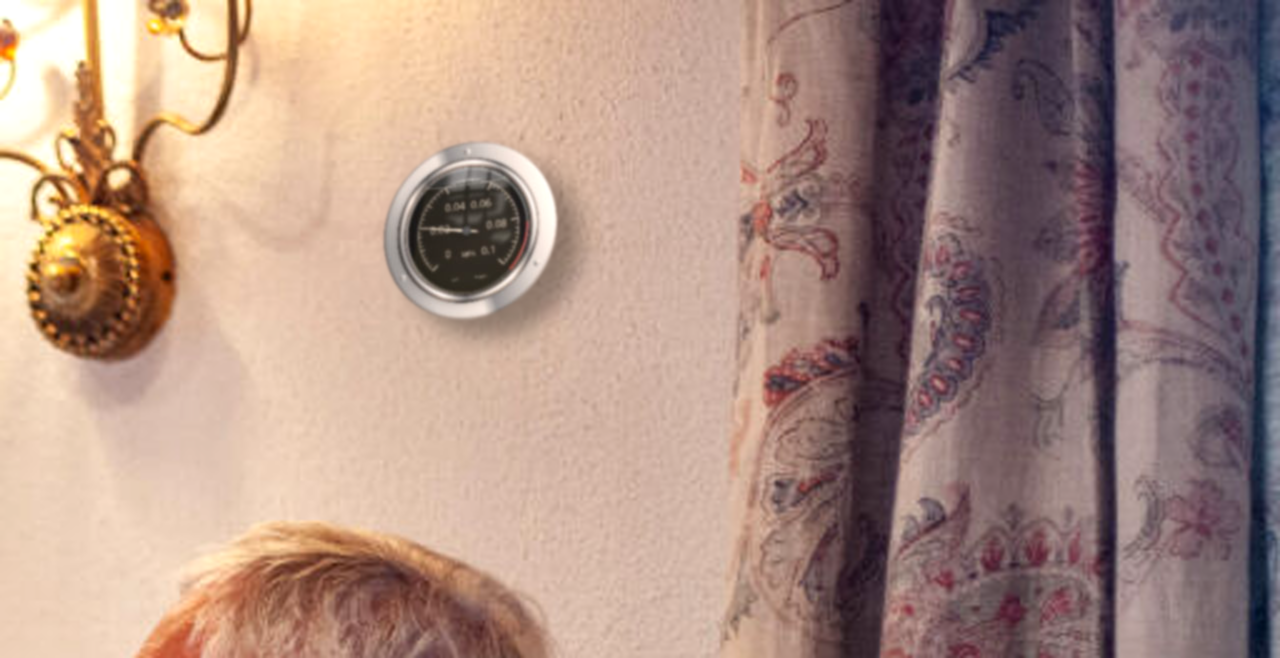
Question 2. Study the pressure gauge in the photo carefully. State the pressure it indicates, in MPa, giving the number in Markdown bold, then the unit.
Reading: **0.02** MPa
